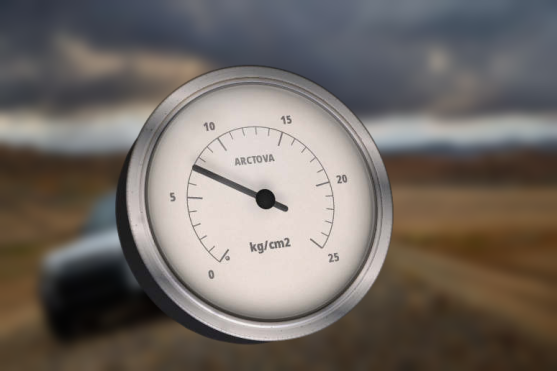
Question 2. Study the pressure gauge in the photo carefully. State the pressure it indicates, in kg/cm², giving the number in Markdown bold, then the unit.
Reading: **7** kg/cm²
